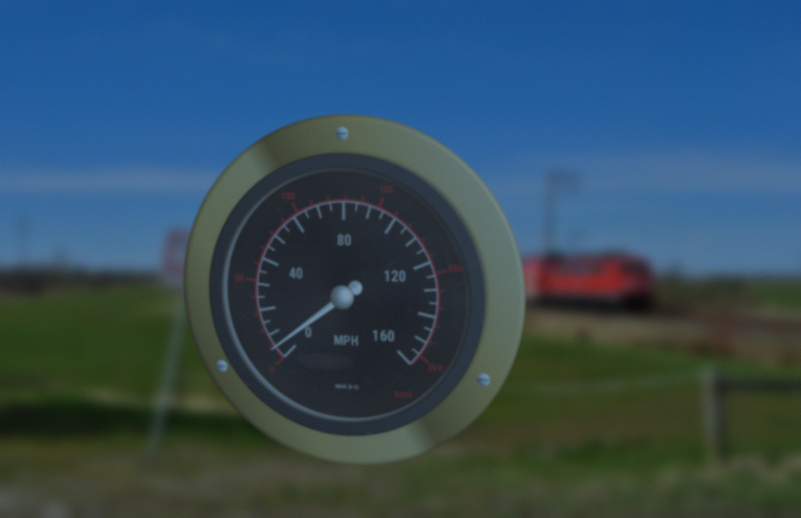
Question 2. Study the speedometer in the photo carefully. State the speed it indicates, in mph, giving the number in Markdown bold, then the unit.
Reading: **5** mph
